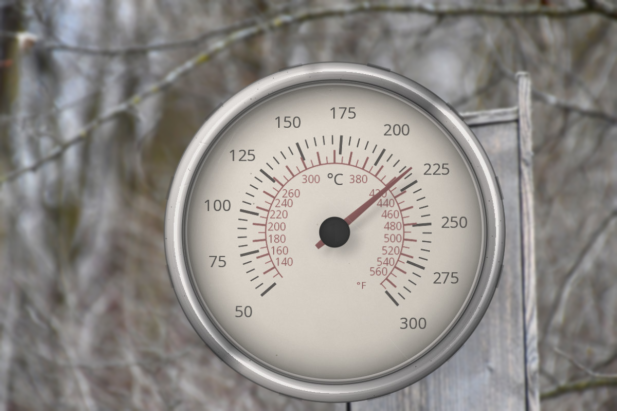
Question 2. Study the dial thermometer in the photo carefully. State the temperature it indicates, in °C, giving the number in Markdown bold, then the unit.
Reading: **217.5** °C
